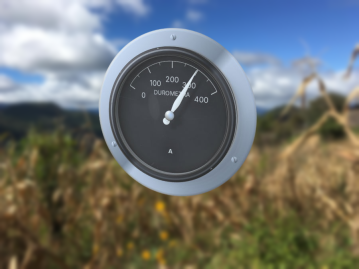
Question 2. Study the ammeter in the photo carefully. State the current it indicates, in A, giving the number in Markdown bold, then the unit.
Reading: **300** A
